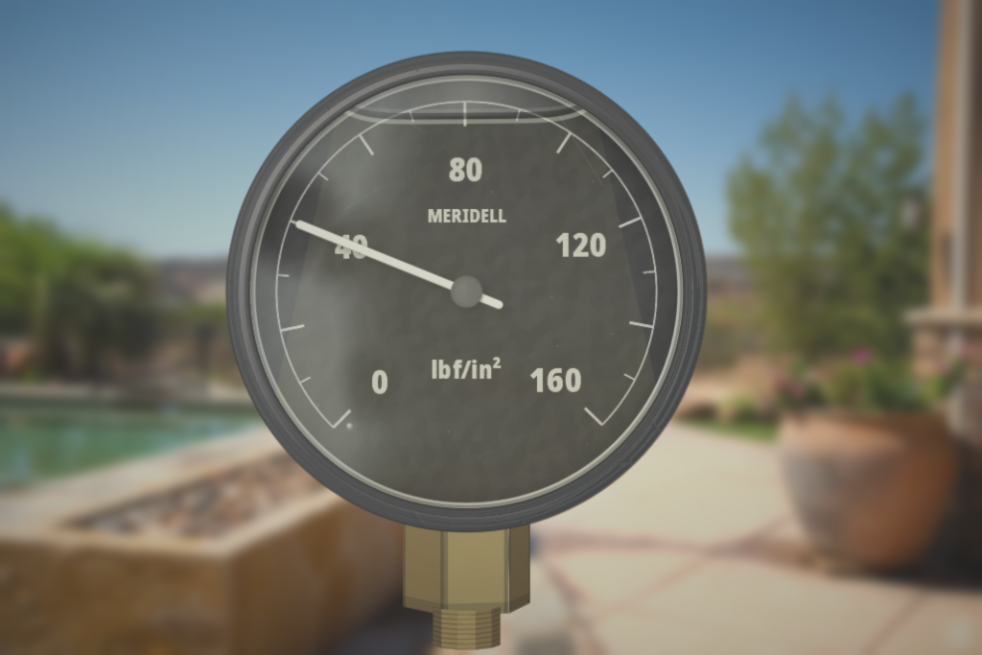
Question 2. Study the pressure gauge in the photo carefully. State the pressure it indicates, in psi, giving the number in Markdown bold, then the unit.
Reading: **40** psi
